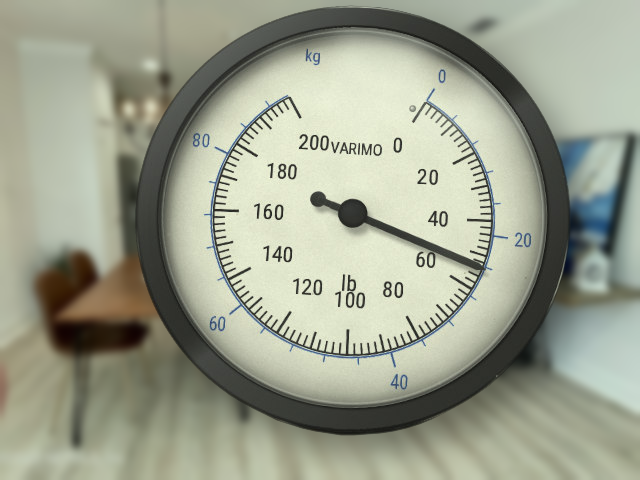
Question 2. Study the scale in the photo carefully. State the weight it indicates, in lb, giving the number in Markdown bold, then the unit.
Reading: **54** lb
